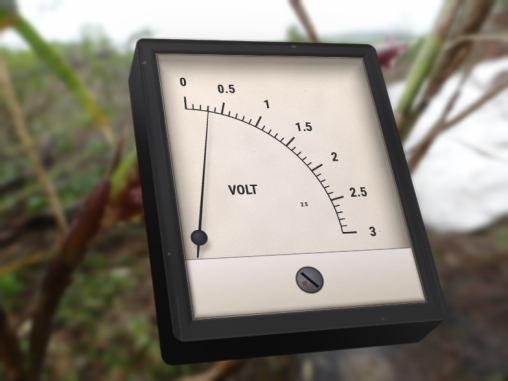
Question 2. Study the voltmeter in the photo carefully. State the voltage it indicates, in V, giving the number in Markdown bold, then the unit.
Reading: **0.3** V
